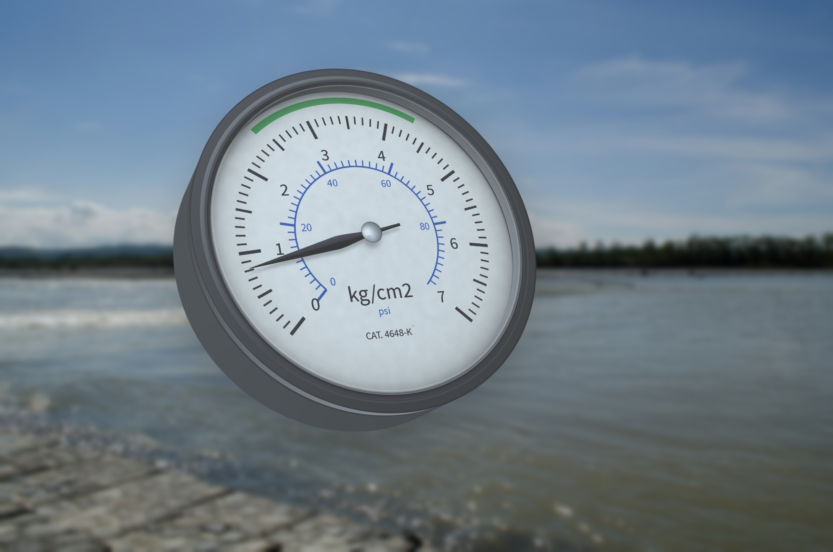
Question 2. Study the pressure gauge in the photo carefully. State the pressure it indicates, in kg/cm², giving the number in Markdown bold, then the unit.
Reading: **0.8** kg/cm²
